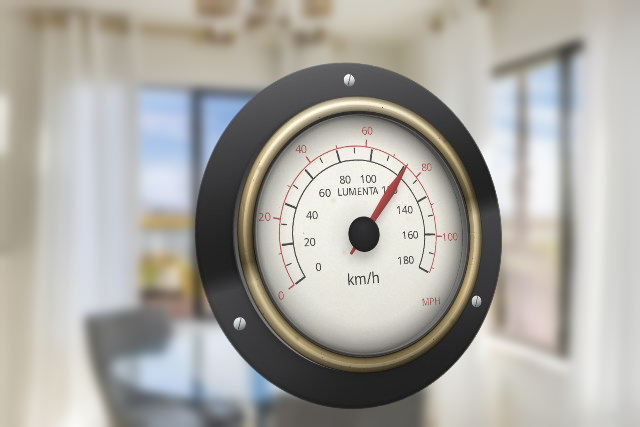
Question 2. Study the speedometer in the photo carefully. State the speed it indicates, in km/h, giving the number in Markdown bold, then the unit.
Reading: **120** km/h
